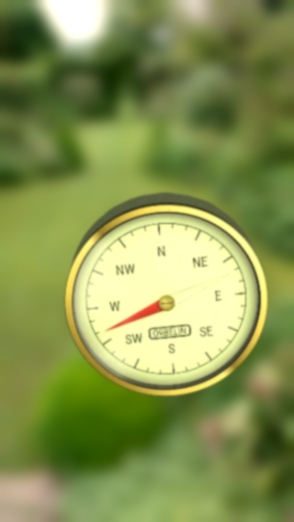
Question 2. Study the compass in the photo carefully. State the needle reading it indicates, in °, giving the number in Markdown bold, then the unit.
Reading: **250** °
